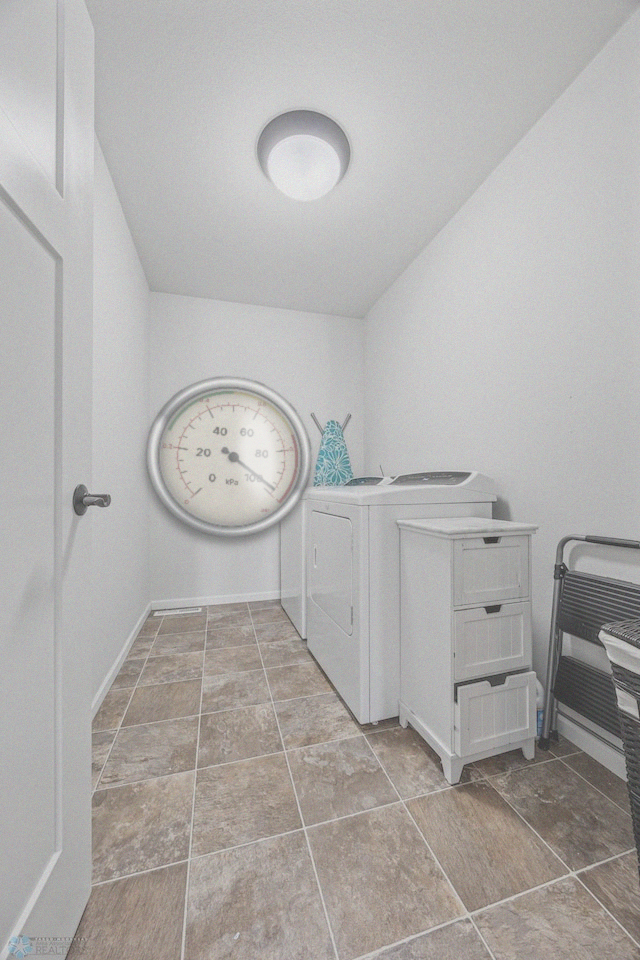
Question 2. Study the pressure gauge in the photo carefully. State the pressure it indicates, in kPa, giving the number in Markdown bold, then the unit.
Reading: **97.5** kPa
